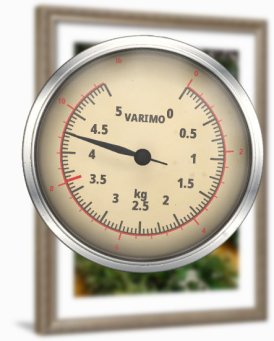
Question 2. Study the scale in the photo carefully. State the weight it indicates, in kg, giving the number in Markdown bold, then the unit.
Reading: **4.25** kg
